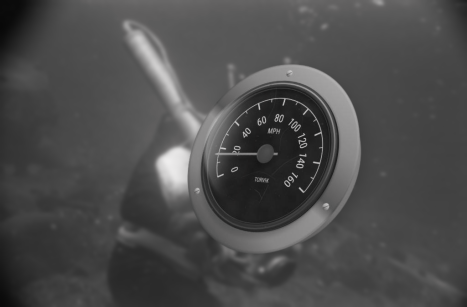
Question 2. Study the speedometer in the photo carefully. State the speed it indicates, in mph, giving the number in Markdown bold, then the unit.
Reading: **15** mph
